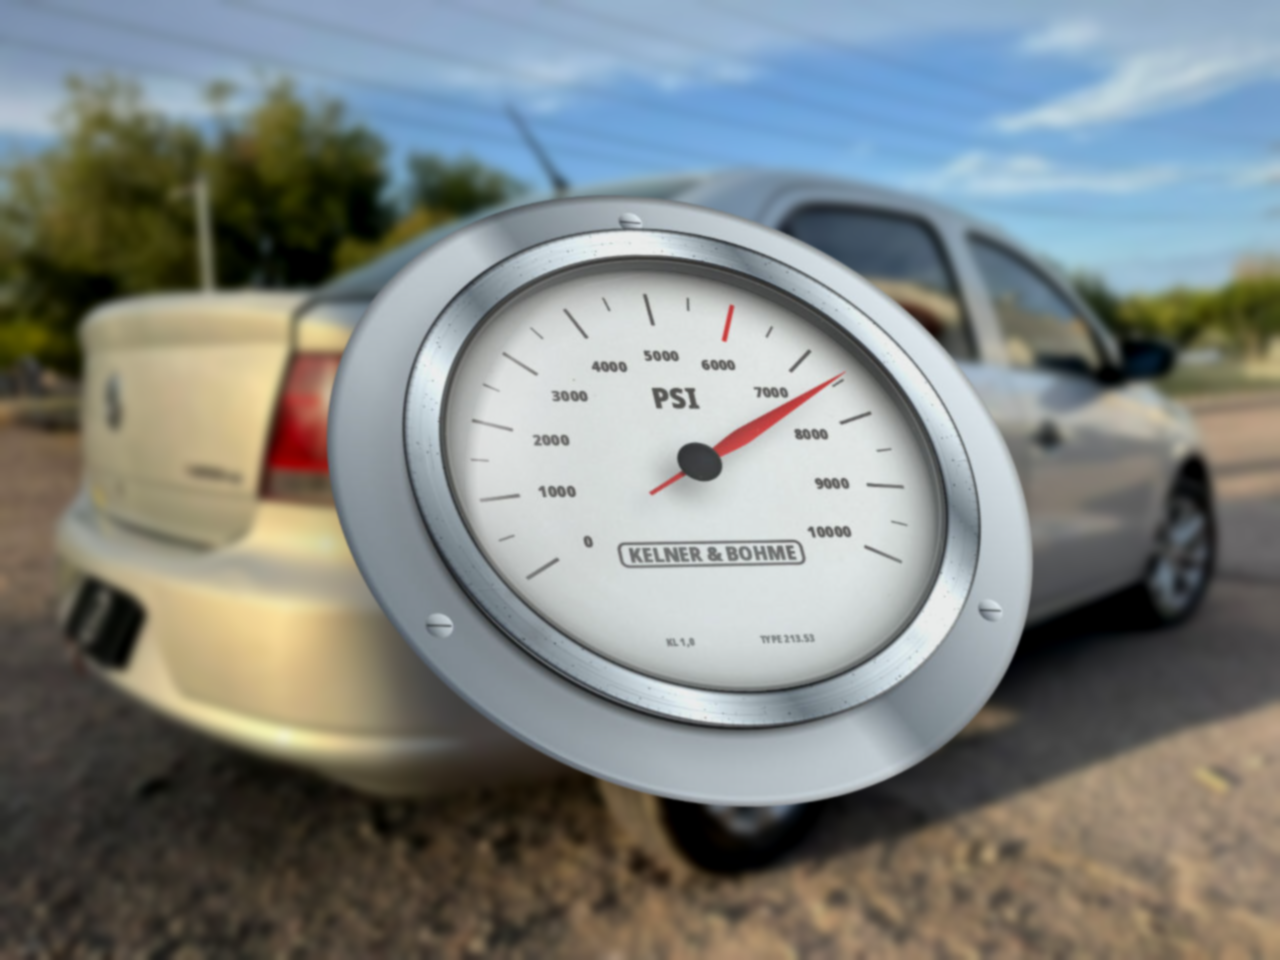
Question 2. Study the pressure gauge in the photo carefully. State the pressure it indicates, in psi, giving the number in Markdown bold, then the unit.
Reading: **7500** psi
